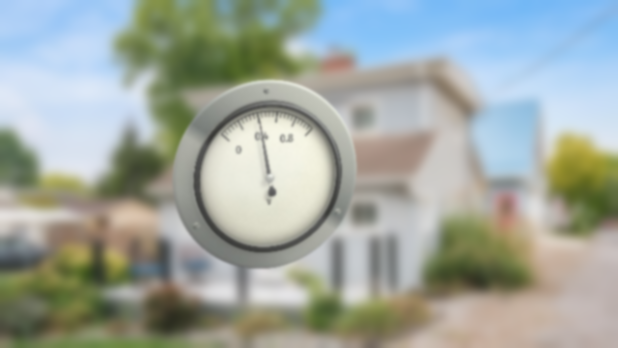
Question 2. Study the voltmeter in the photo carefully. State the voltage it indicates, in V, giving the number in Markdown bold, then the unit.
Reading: **0.4** V
